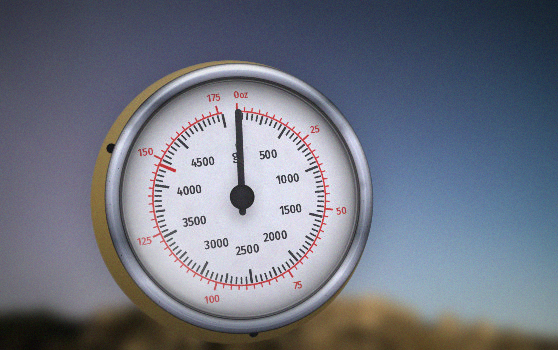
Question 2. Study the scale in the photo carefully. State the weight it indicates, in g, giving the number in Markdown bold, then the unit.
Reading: **0** g
